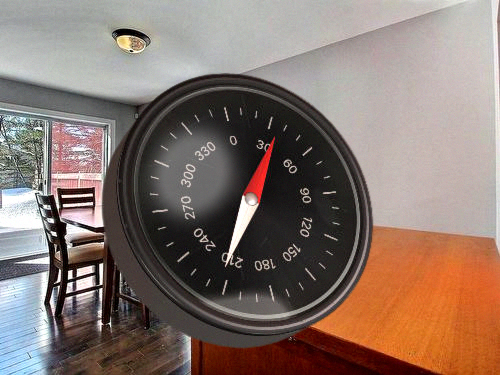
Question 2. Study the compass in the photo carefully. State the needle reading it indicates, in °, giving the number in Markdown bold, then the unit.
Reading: **35** °
